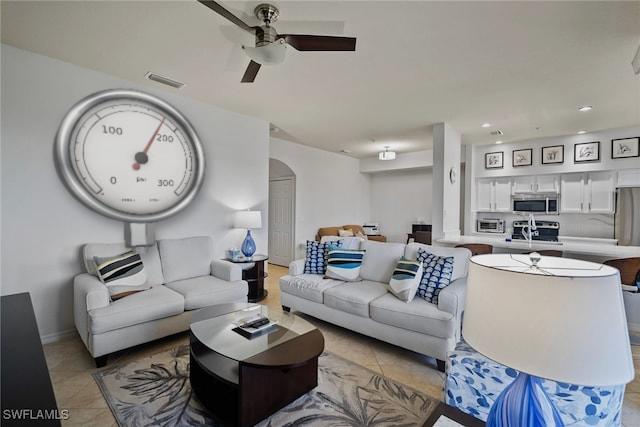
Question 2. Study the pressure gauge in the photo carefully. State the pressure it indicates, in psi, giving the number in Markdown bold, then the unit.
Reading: **180** psi
